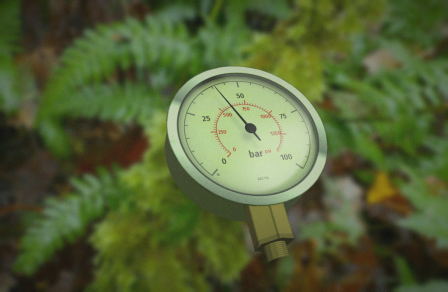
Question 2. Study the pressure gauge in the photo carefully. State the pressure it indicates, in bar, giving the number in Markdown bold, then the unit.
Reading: **40** bar
